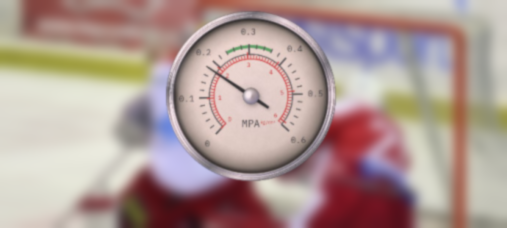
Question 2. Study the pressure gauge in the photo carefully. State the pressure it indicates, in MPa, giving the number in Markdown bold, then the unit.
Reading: **0.18** MPa
